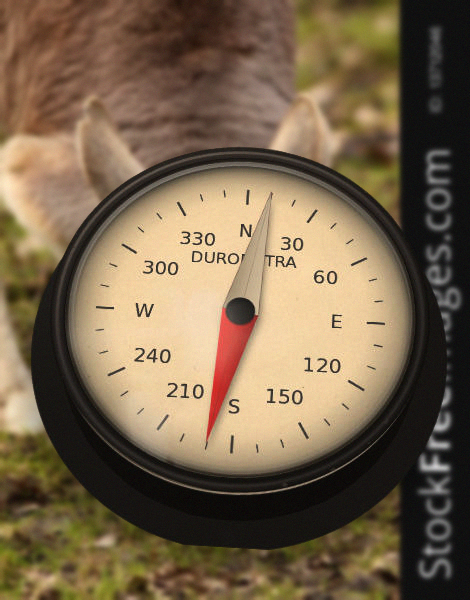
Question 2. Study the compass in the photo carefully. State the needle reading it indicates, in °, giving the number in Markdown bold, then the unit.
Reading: **190** °
